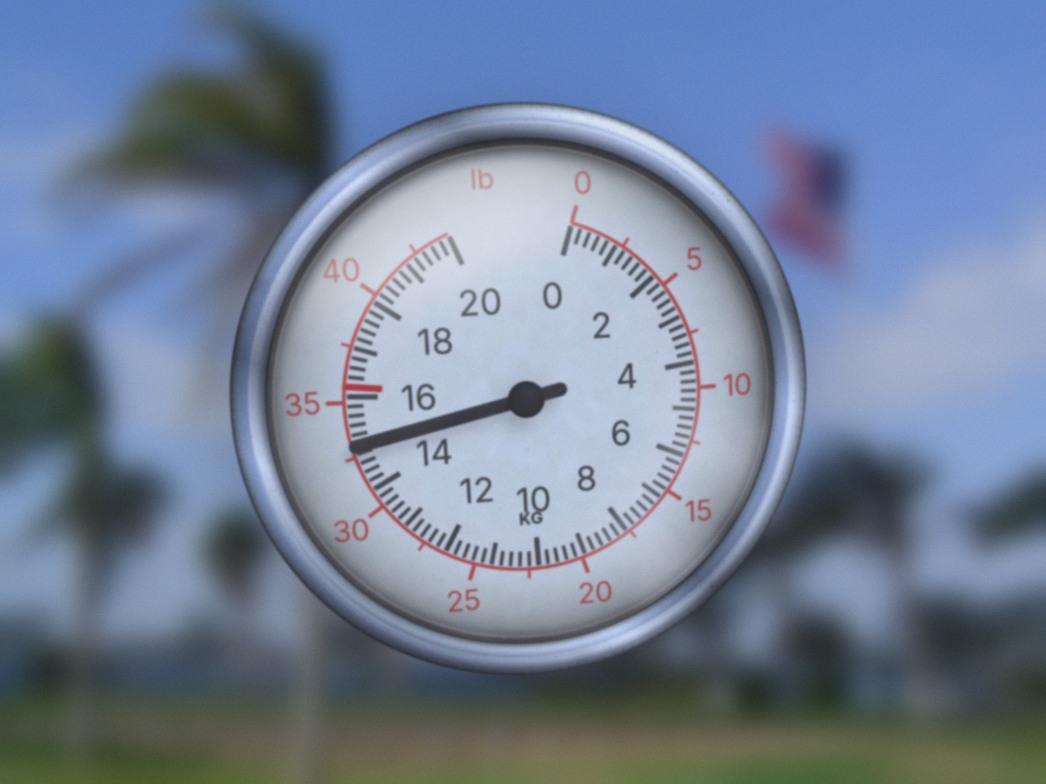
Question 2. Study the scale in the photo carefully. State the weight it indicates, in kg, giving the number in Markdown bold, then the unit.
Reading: **15** kg
